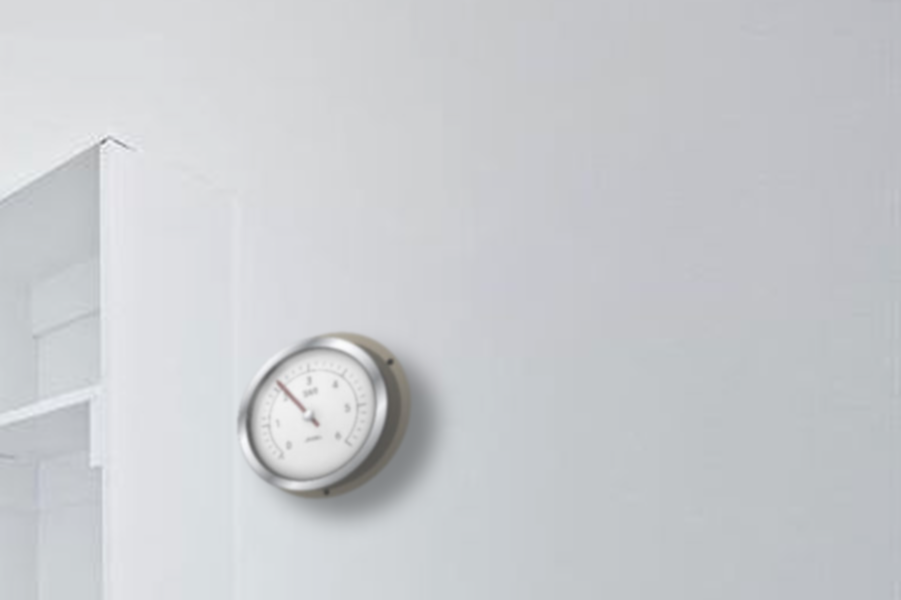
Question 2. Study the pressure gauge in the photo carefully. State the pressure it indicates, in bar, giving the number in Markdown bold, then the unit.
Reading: **2.2** bar
